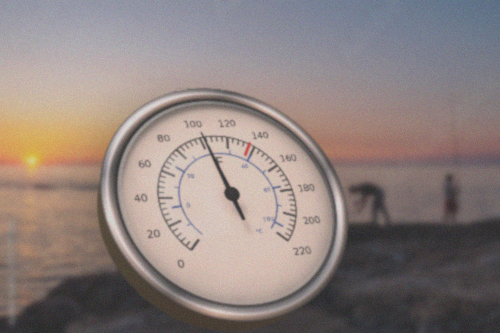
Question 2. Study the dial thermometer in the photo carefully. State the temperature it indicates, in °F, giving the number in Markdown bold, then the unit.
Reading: **100** °F
